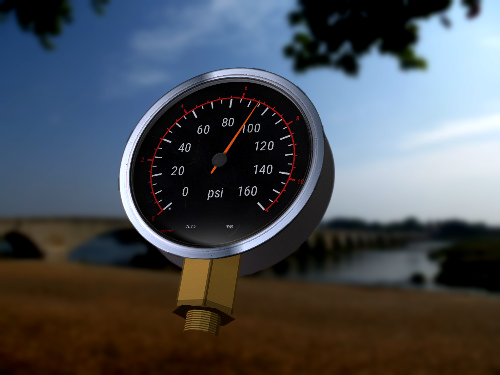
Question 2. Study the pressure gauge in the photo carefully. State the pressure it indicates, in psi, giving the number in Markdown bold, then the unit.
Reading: **95** psi
